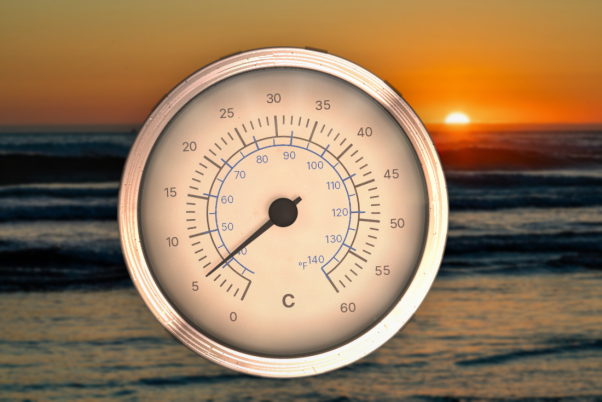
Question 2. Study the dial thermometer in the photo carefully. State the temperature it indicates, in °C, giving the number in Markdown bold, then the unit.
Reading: **5** °C
